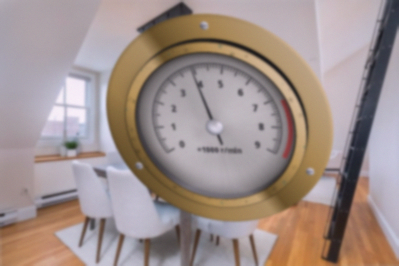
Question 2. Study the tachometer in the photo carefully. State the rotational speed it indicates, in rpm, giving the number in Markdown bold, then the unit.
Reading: **4000** rpm
